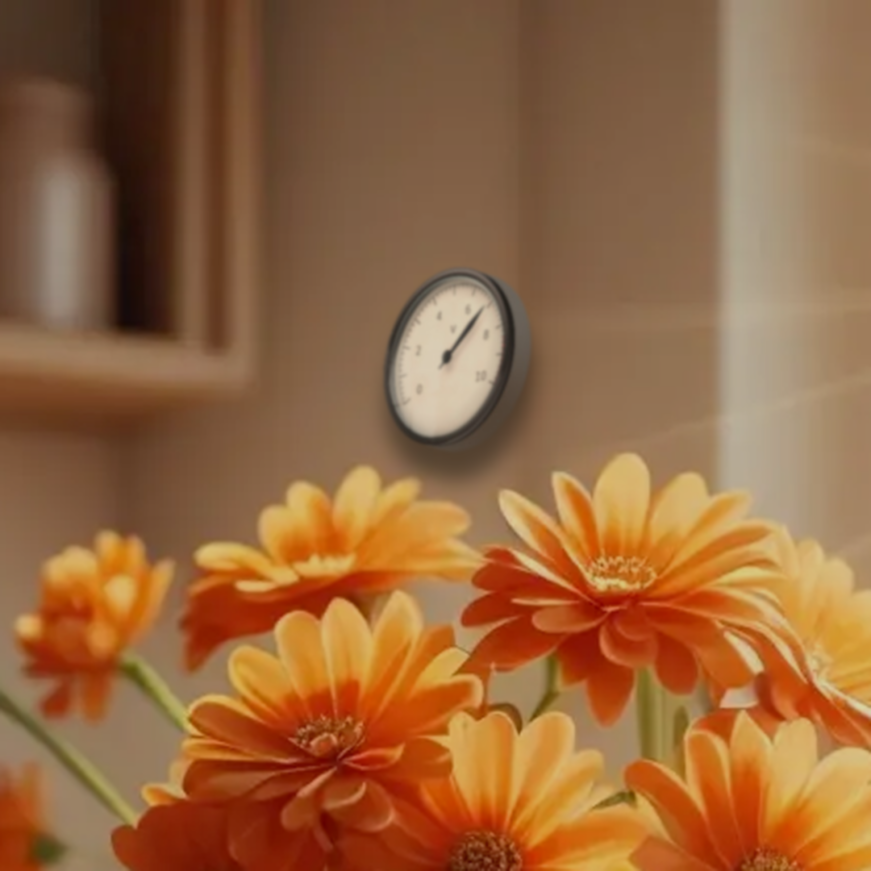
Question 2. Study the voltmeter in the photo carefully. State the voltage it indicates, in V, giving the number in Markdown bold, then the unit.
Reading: **7** V
